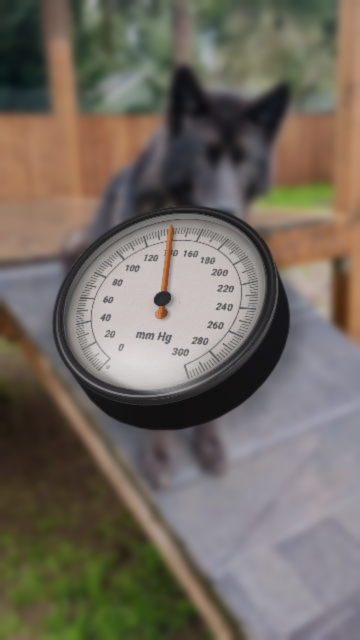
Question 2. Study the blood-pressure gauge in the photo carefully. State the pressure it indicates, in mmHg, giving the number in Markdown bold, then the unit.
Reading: **140** mmHg
